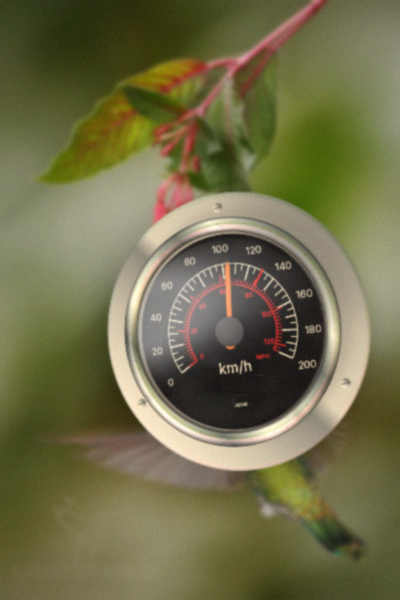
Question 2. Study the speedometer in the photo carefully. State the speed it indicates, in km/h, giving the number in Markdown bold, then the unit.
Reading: **105** km/h
